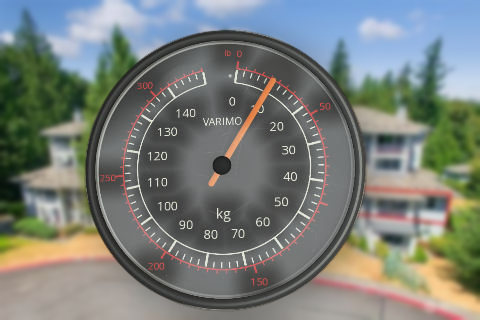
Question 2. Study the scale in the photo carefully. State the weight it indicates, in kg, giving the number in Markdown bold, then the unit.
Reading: **10** kg
